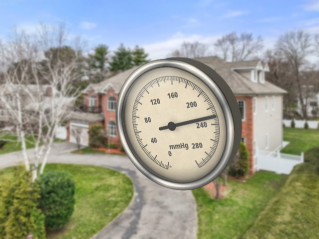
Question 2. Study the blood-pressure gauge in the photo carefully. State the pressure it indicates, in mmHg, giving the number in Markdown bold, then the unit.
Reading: **230** mmHg
